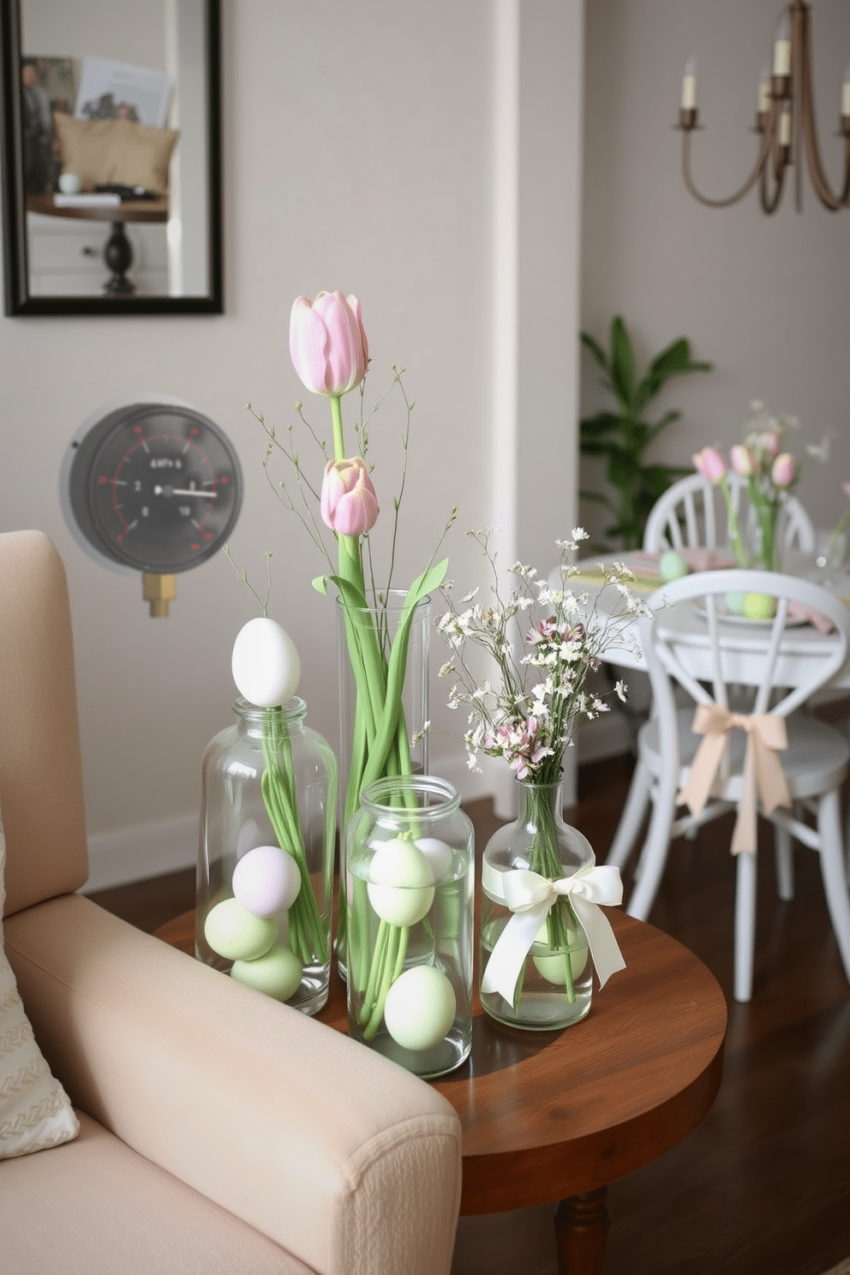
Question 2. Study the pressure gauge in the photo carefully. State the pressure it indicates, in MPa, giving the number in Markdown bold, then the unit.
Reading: **8.5** MPa
